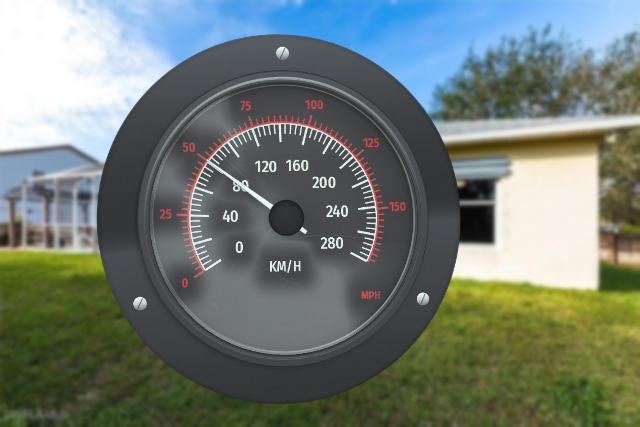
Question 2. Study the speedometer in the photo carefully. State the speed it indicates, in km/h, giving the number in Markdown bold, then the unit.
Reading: **80** km/h
